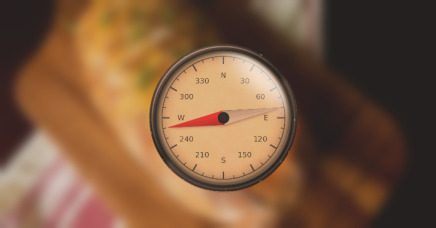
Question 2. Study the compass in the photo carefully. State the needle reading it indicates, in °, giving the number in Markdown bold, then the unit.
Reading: **260** °
